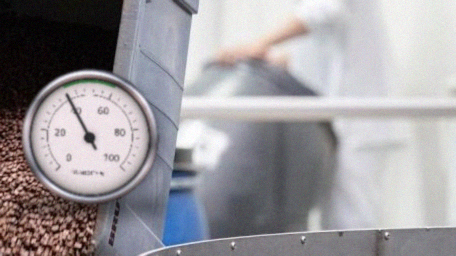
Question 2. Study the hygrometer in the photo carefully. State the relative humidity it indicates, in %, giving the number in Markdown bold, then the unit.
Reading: **40** %
